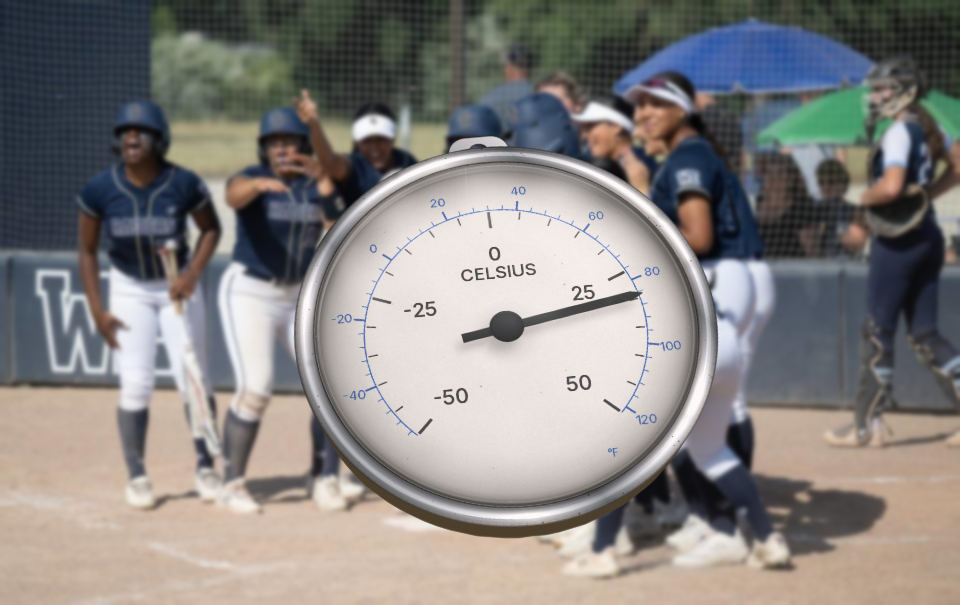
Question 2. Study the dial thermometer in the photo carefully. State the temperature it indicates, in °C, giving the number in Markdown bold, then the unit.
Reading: **30** °C
